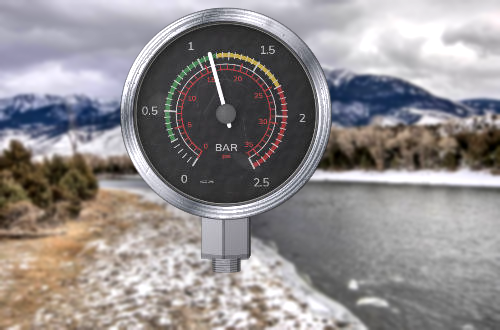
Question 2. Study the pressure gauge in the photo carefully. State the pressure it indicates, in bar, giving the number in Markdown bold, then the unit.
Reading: **1.1** bar
